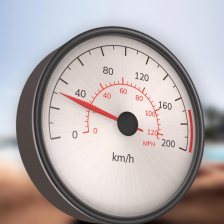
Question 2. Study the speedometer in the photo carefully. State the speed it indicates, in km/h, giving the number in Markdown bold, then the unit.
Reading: **30** km/h
